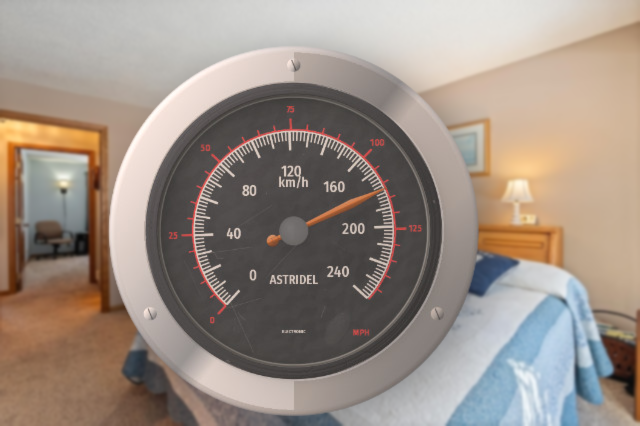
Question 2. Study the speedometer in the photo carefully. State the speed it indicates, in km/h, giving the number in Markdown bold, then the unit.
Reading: **180** km/h
